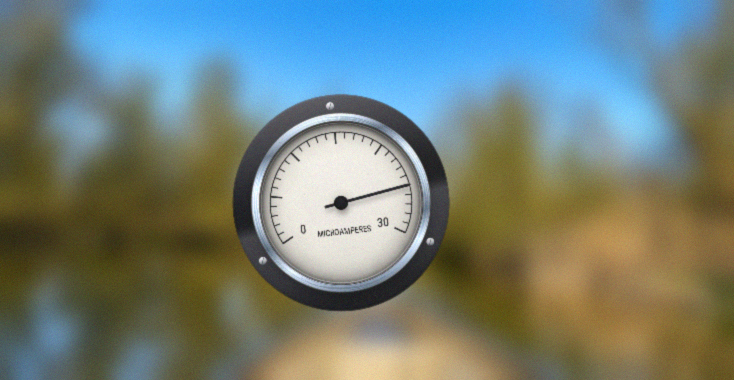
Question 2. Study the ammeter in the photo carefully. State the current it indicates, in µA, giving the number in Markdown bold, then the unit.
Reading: **25** µA
